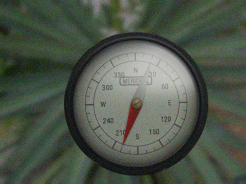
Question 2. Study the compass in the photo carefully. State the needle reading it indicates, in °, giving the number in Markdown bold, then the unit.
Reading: **200** °
